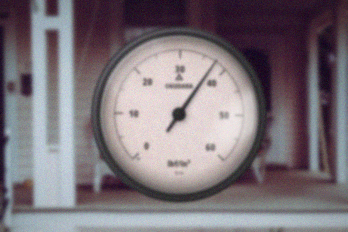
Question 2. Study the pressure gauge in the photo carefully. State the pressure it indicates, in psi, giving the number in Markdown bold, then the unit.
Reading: **37.5** psi
